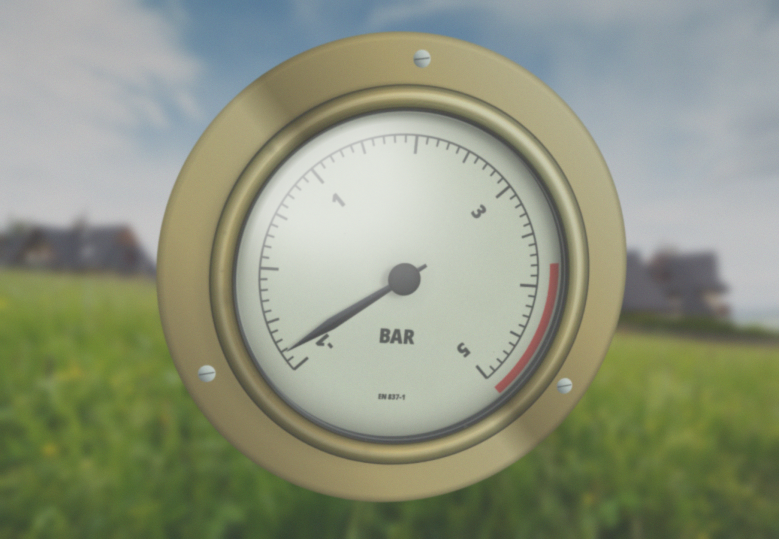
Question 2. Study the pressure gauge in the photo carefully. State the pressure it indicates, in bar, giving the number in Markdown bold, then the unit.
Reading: **-0.8** bar
